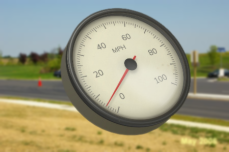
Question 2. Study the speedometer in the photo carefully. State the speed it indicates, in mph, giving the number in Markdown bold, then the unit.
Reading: **5** mph
